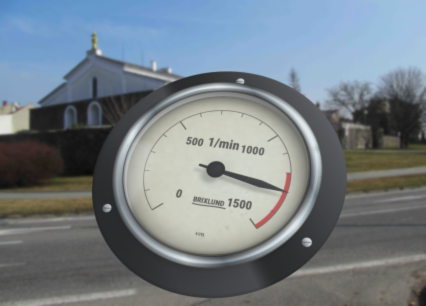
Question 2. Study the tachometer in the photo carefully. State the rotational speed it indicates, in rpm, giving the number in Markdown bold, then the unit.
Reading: **1300** rpm
